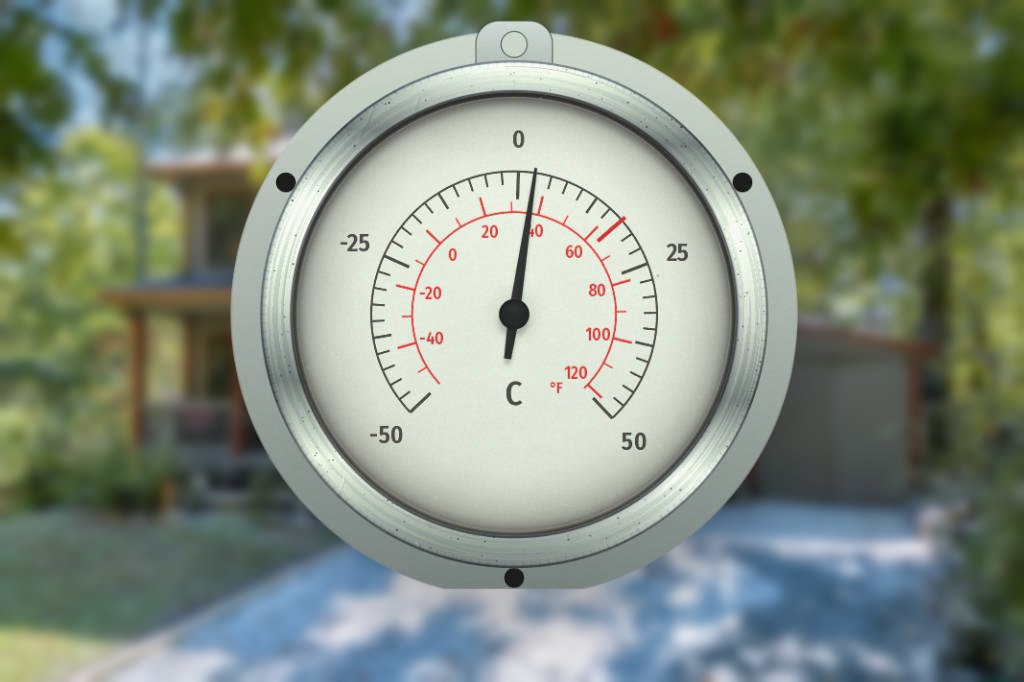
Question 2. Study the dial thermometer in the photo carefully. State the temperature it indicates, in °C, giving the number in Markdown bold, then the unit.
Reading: **2.5** °C
